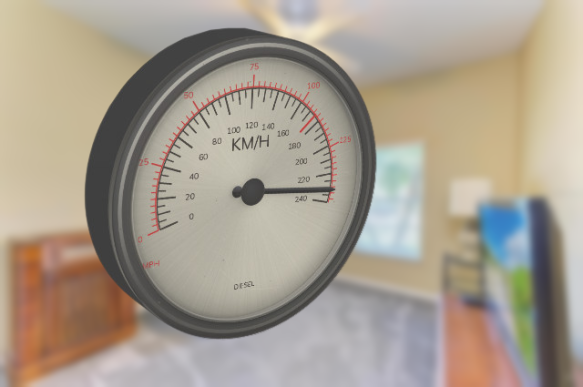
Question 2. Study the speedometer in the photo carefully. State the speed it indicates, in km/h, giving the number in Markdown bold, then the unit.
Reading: **230** km/h
